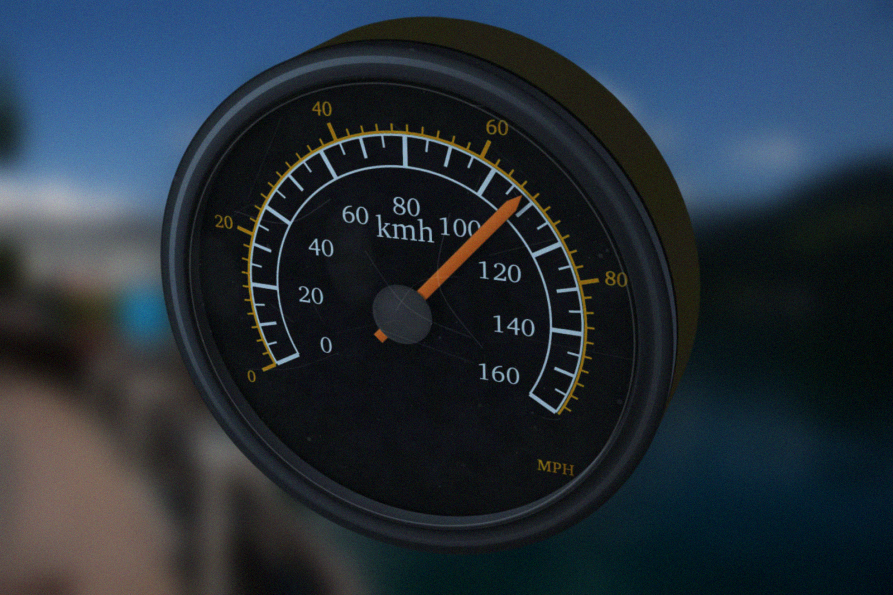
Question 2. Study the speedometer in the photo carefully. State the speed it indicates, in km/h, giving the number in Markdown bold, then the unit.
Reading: **107.5** km/h
